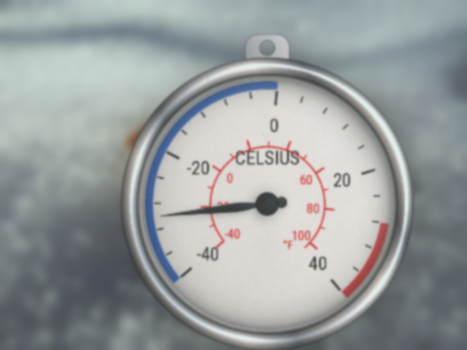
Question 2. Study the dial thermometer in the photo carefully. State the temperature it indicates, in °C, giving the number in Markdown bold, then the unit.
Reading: **-30** °C
